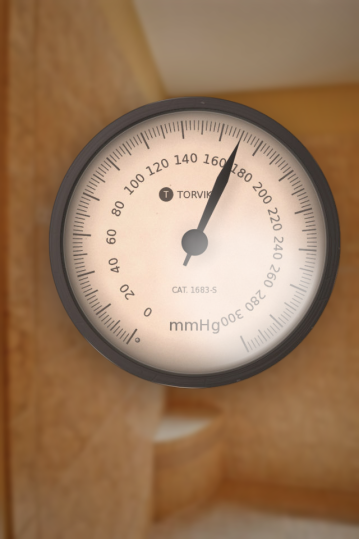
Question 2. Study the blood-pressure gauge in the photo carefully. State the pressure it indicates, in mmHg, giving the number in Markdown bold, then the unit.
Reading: **170** mmHg
